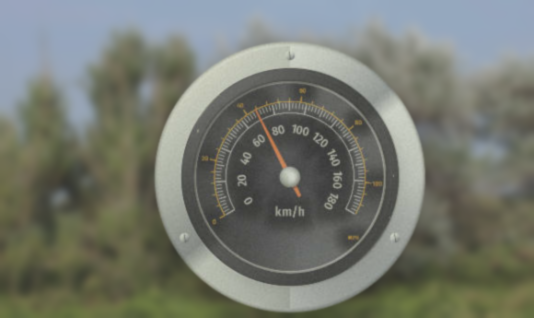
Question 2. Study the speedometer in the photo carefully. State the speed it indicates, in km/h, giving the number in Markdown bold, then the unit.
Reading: **70** km/h
